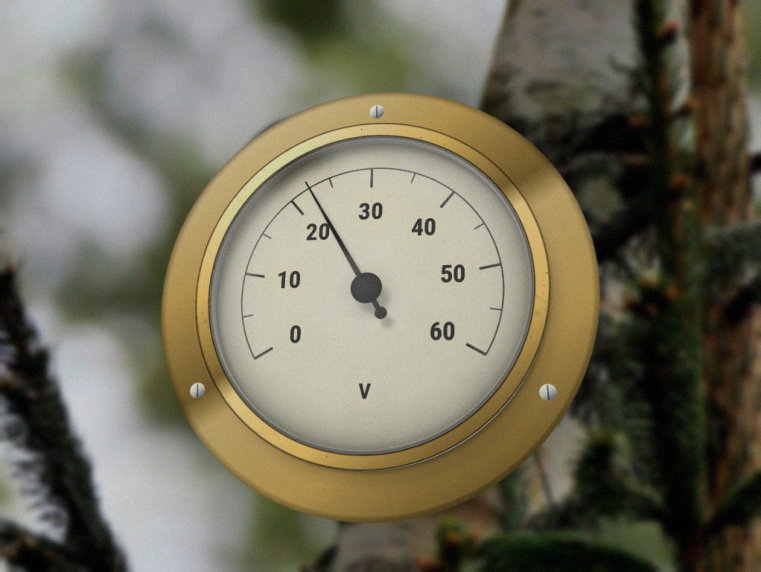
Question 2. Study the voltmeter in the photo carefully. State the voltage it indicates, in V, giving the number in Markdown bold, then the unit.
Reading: **22.5** V
